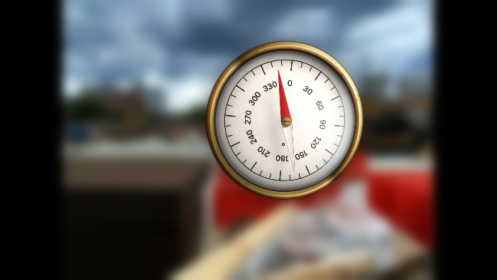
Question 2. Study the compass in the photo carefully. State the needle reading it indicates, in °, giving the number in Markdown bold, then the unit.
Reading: **345** °
